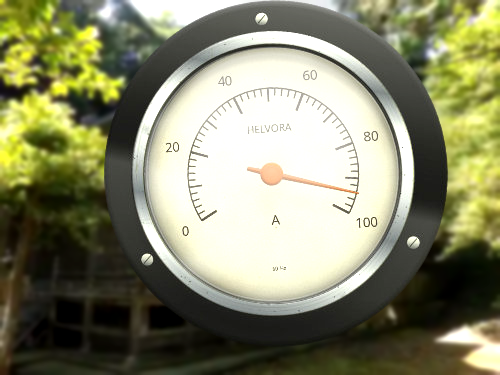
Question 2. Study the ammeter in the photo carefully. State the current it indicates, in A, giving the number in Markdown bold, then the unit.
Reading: **94** A
